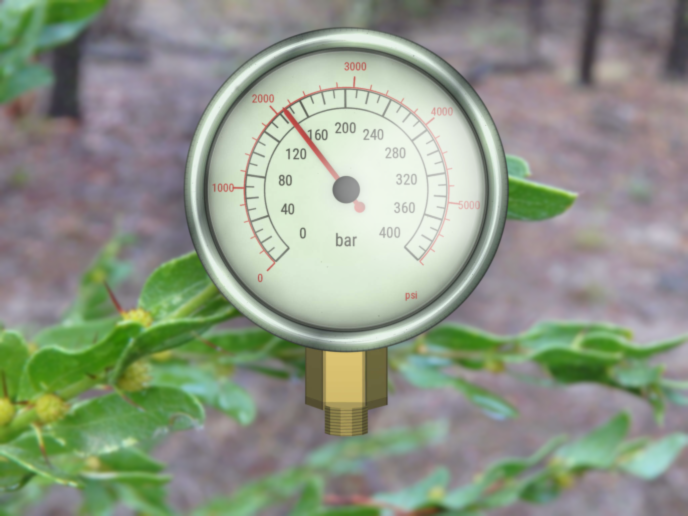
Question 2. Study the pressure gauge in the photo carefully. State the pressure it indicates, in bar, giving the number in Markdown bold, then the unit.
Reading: **145** bar
